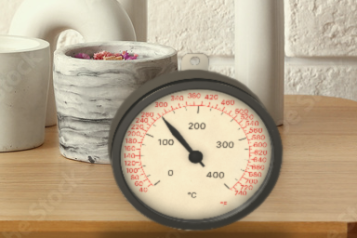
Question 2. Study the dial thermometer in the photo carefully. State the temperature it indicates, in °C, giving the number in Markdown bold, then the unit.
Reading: **140** °C
